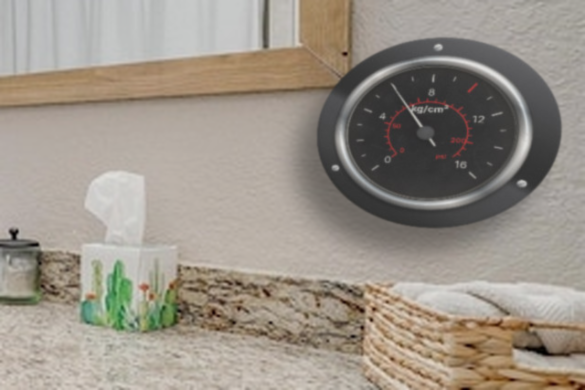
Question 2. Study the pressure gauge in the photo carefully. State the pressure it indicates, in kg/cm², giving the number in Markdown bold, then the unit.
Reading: **6** kg/cm²
